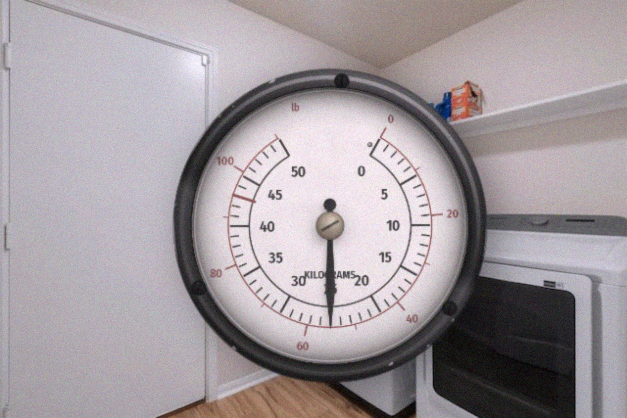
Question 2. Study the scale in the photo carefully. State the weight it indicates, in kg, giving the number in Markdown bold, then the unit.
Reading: **25** kg
